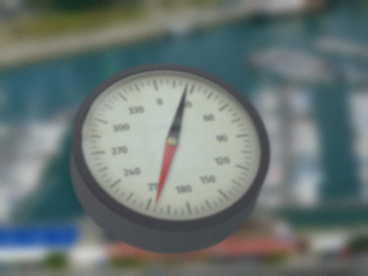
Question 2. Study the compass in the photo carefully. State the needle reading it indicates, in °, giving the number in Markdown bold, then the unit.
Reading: **205** °
